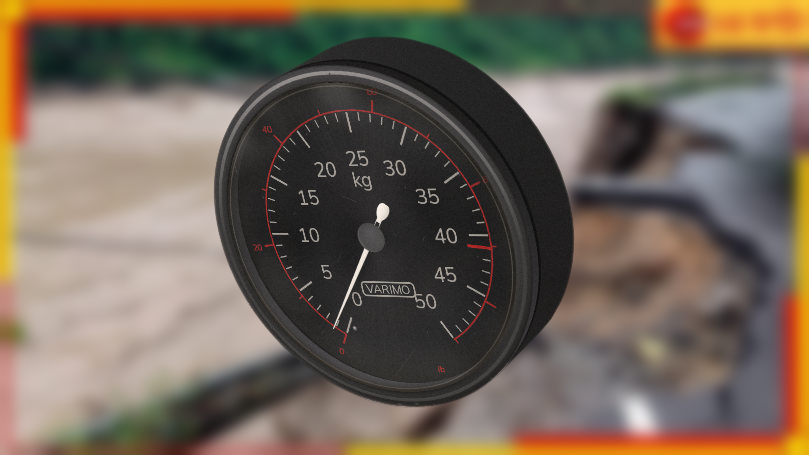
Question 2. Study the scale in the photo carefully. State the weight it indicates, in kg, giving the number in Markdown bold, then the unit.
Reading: **1** kg
